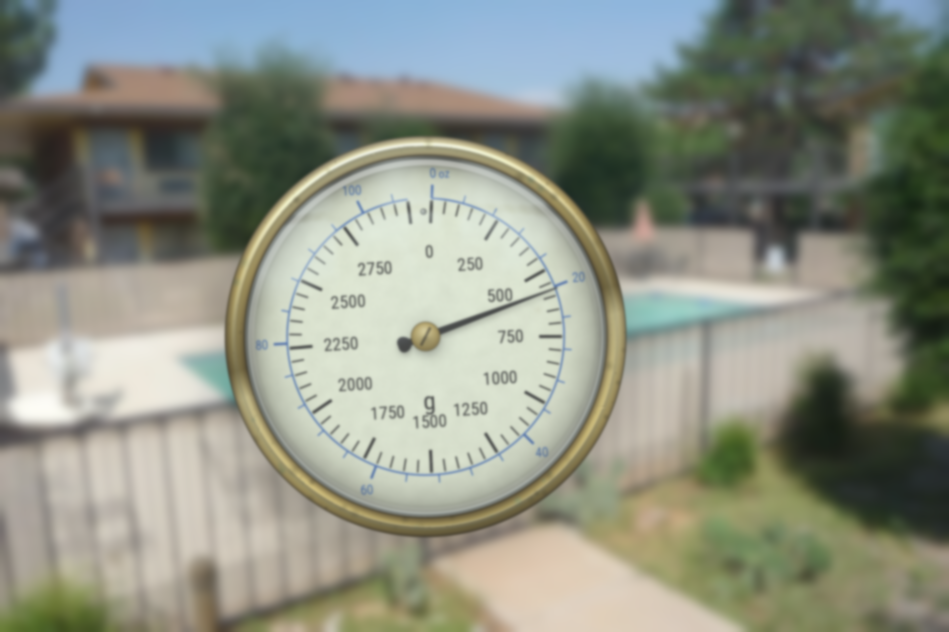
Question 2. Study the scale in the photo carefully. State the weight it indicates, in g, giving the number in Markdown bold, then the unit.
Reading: **575** g
